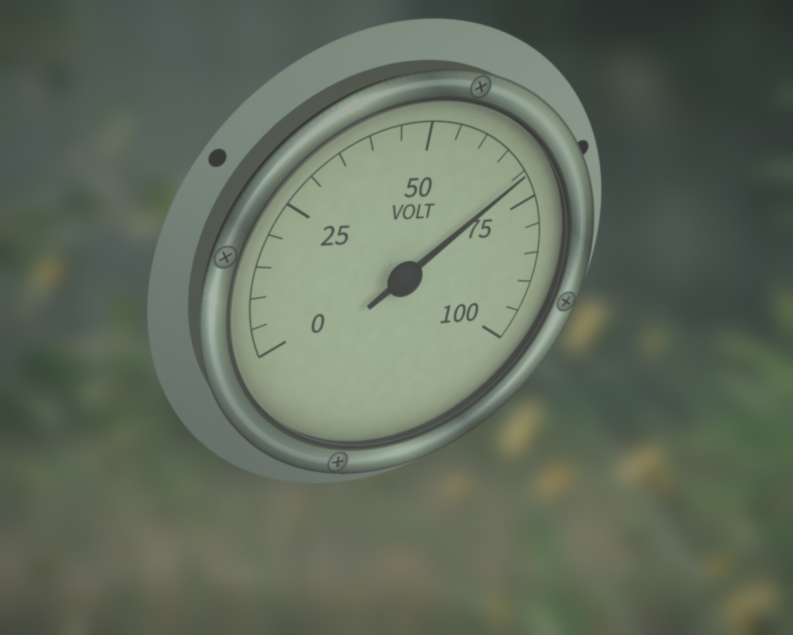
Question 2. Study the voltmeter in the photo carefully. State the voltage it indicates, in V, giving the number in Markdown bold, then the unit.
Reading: **70** V
